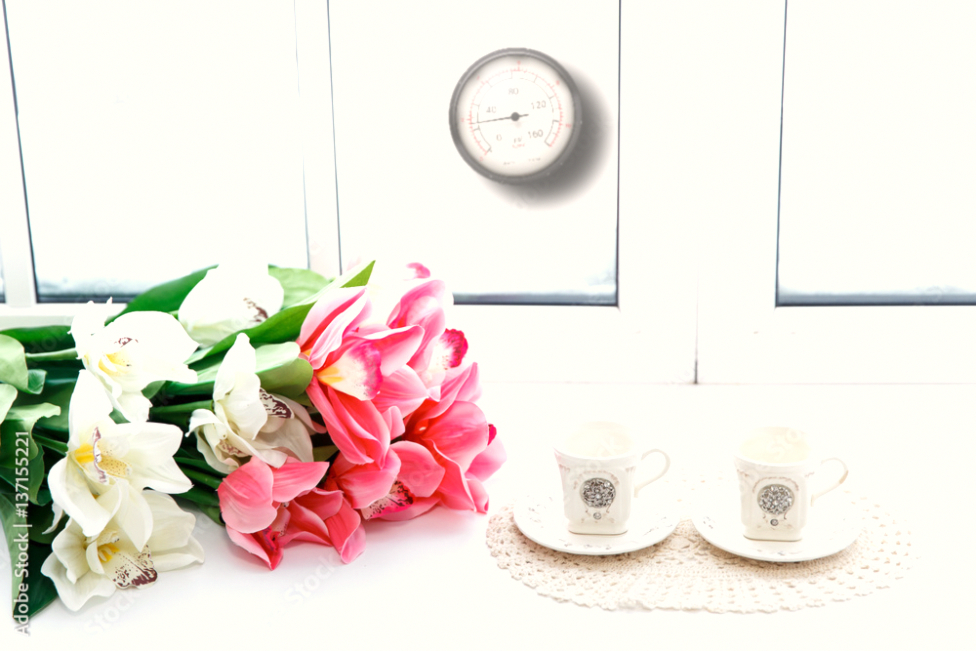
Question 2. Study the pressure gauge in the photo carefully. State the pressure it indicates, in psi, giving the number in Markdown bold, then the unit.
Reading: **25** psi
